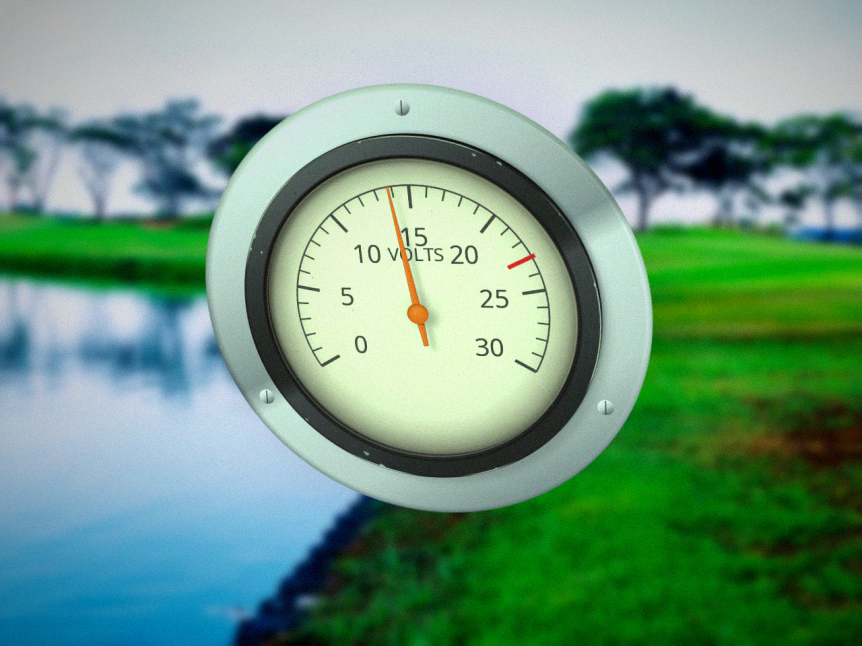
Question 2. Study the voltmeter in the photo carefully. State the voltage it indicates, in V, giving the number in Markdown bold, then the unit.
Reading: **14** V
